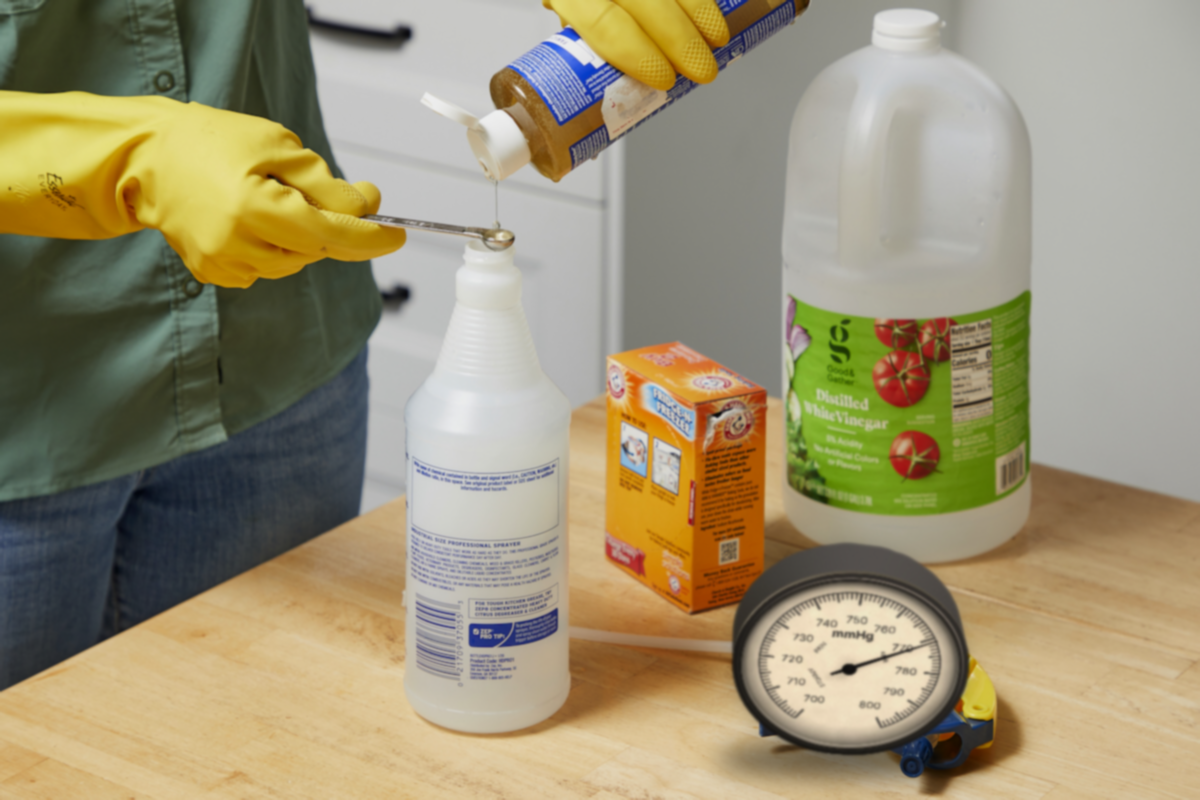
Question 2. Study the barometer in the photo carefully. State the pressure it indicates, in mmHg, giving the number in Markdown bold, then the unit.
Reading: **770** mmHg
